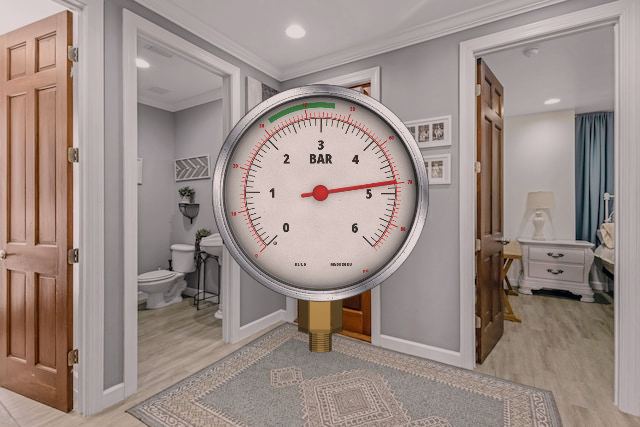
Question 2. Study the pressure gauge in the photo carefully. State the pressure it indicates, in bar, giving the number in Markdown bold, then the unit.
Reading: **4.8** bar
